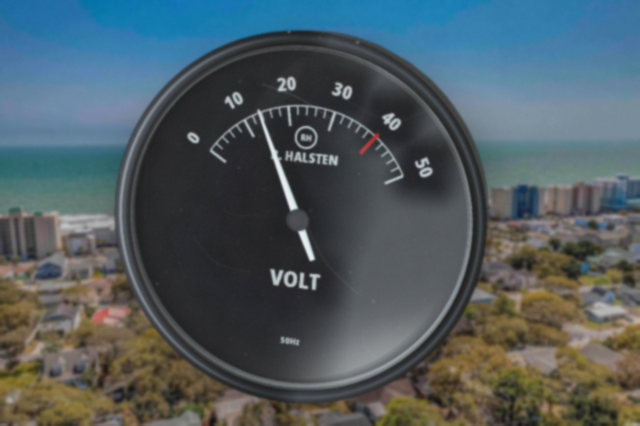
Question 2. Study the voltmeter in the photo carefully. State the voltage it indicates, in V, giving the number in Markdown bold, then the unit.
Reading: **14** V
